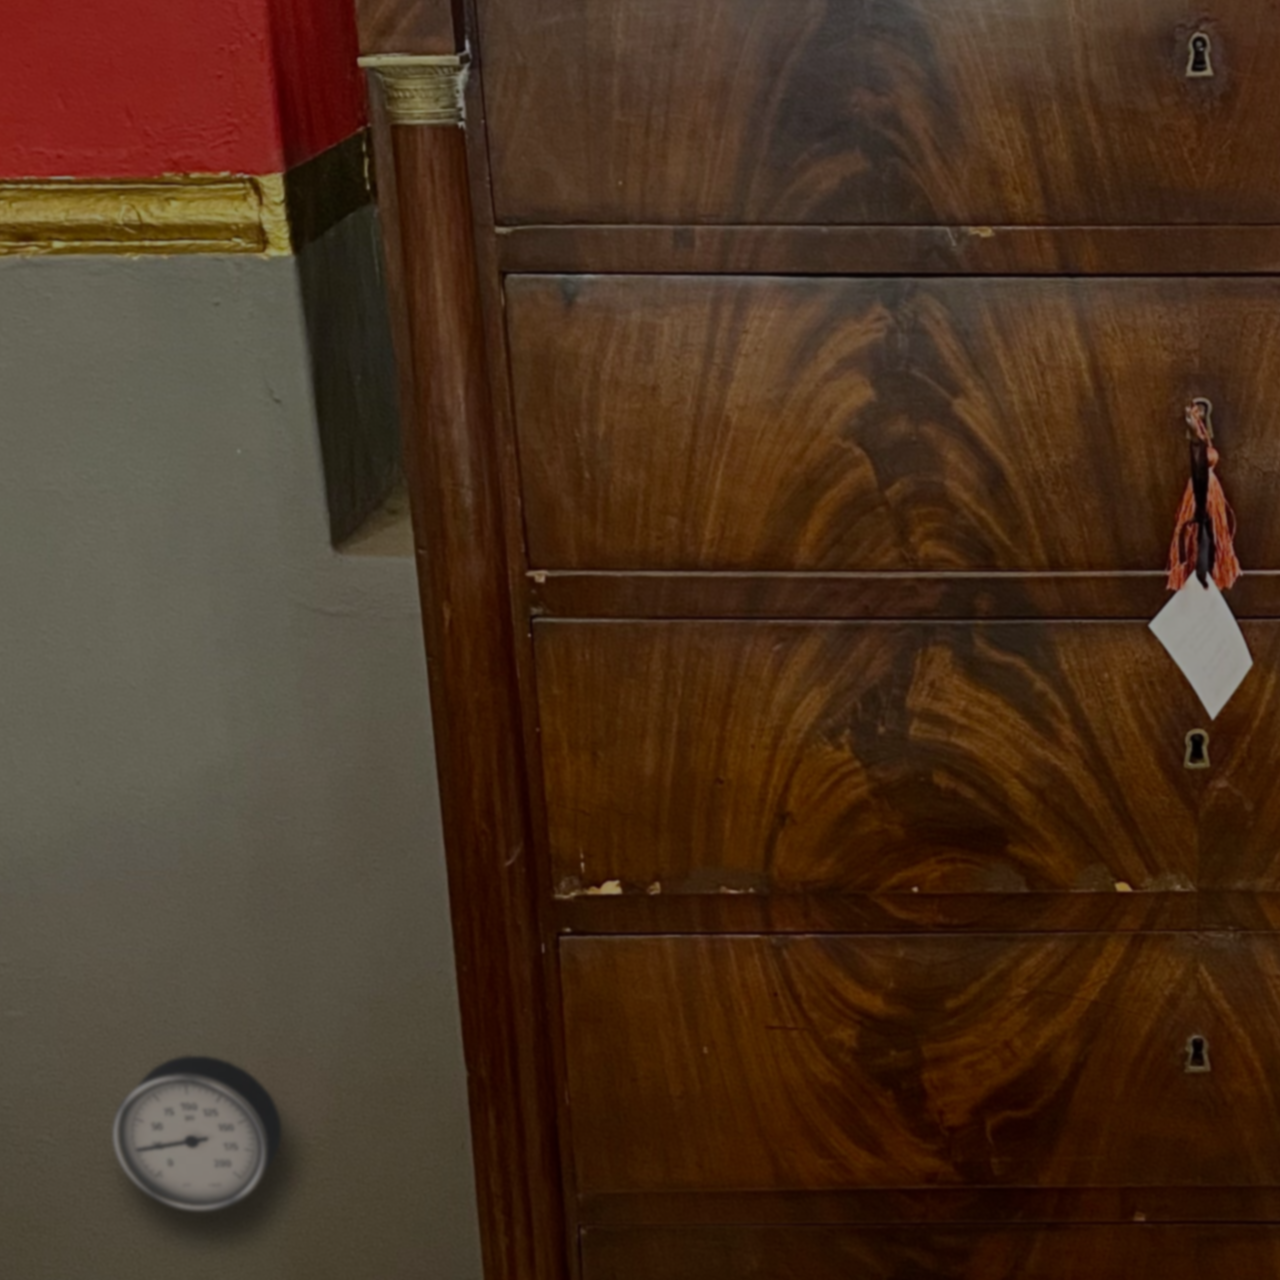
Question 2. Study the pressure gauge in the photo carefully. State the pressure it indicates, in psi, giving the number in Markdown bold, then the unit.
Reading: **25** psi
